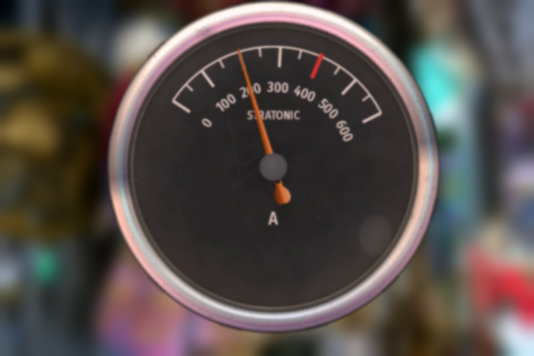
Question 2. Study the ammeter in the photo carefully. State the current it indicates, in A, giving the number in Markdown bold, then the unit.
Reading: **200** A
